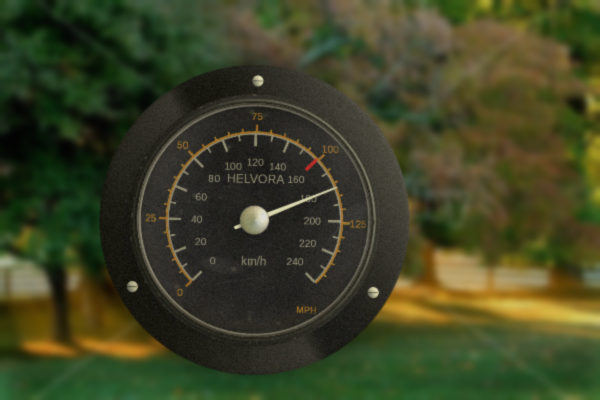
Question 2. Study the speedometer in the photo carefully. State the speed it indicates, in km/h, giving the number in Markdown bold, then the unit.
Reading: **180** km/h
